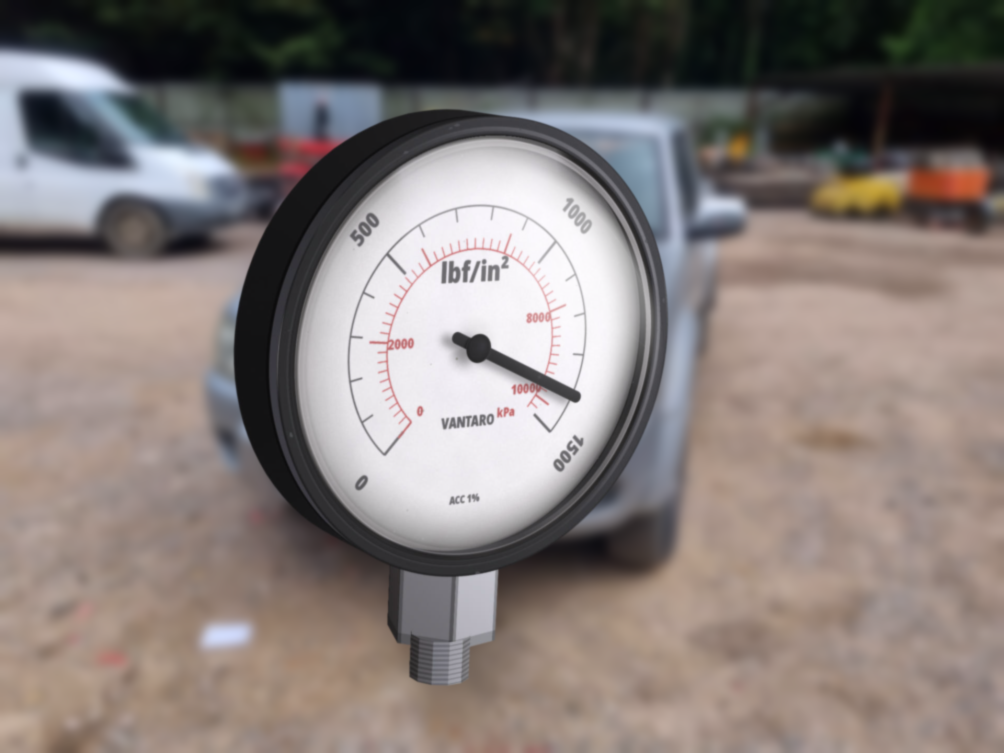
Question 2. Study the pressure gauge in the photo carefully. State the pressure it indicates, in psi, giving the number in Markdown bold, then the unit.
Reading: **1400** psi
